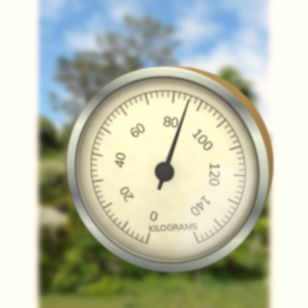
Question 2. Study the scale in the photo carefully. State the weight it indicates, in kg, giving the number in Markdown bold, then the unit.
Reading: **86** kg
